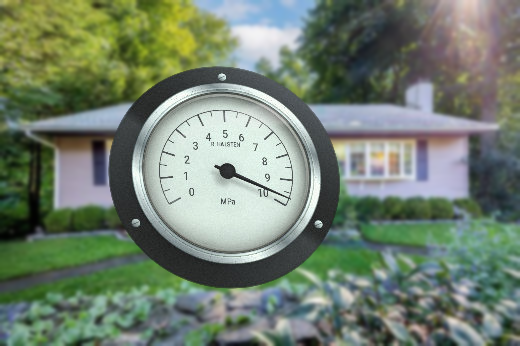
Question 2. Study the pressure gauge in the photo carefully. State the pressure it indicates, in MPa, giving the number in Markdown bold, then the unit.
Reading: **9.75** MPa
